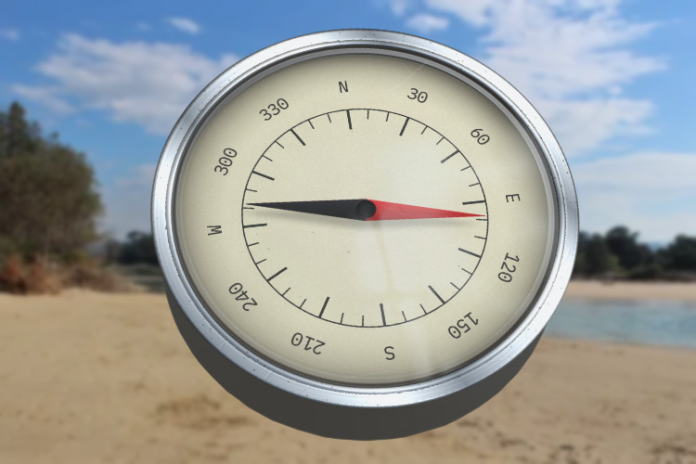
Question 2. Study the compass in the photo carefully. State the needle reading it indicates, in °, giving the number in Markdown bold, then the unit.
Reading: **100** °
